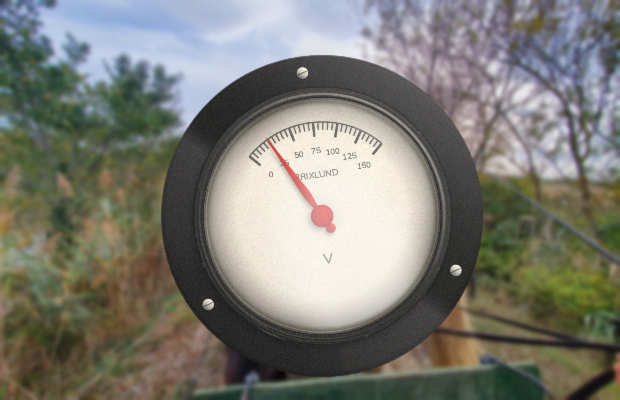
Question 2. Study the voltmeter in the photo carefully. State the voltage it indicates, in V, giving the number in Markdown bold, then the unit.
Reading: **25** V
